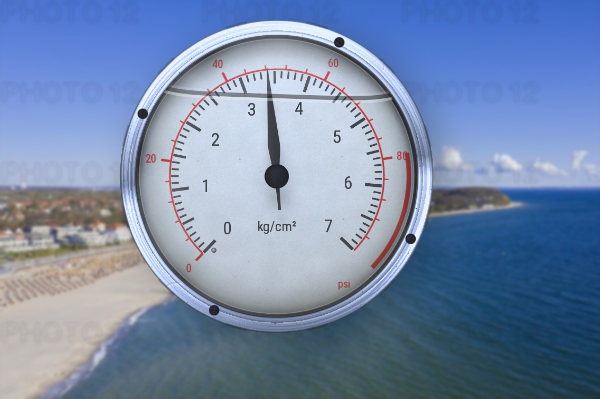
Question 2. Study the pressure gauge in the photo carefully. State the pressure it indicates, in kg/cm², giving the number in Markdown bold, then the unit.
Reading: **3.4** kg/cm²
